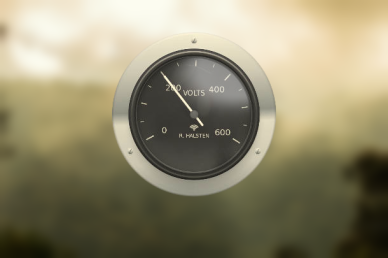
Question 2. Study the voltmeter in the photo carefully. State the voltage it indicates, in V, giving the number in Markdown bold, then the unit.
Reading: **200** V
